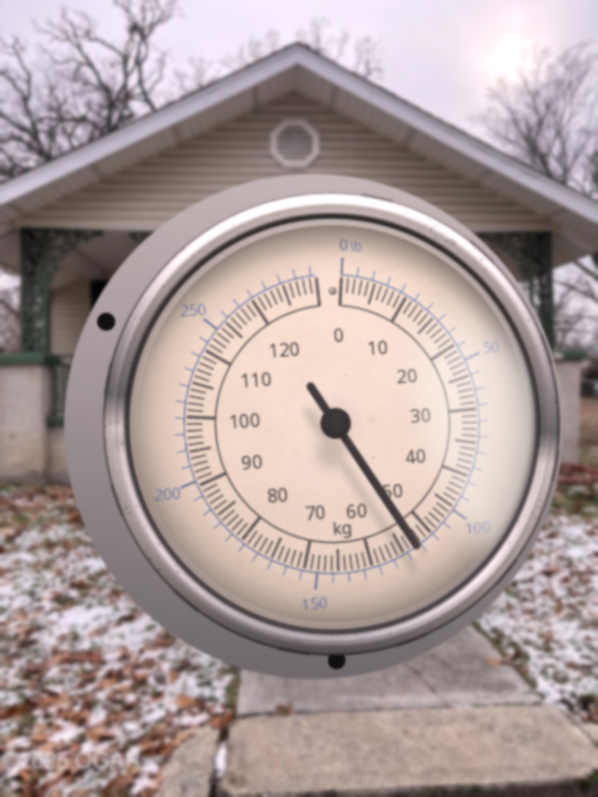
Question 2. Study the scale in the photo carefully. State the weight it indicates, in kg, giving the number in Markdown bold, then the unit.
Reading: **53** kg
